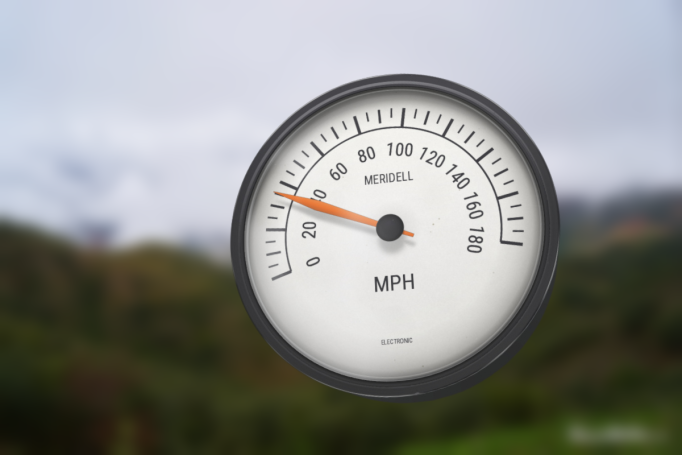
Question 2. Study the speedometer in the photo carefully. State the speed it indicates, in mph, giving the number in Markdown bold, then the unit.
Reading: **35** mph
